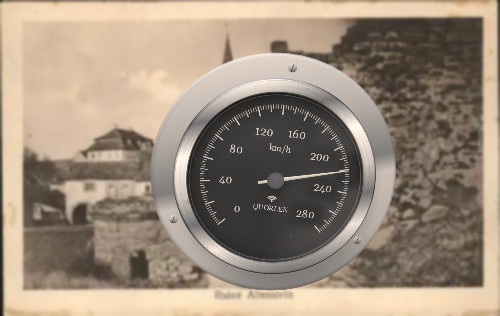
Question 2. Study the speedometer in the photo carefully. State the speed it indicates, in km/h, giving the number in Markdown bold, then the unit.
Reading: **220** km/h
